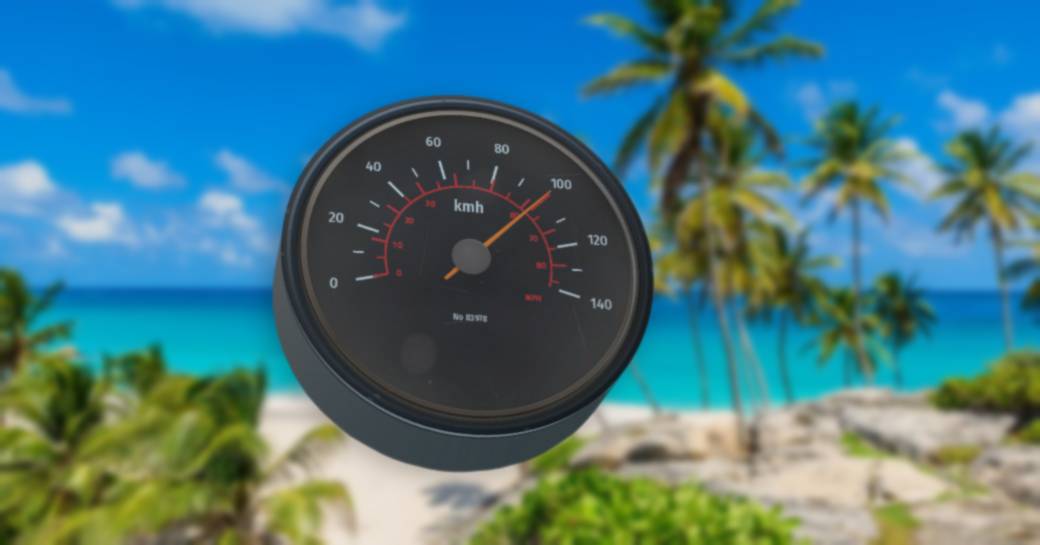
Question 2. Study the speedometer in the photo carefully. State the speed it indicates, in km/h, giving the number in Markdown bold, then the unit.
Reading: **100** km/h
